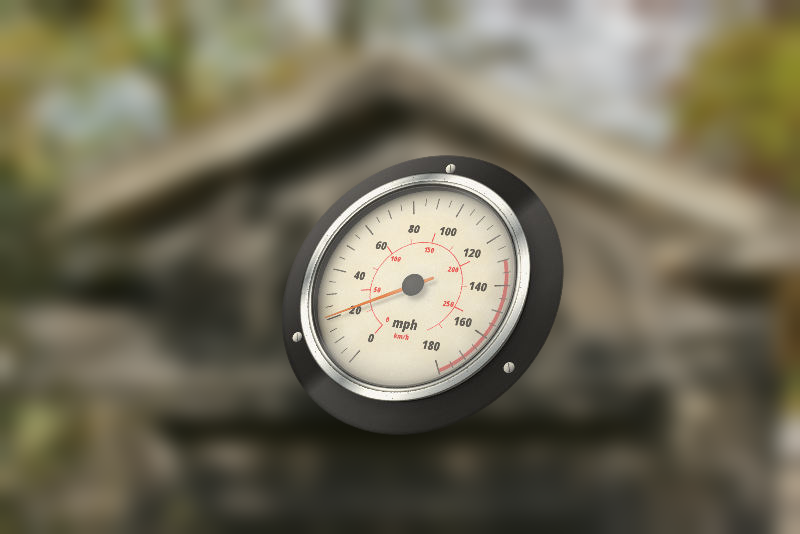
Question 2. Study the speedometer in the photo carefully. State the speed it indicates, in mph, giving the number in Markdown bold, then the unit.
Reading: **20** mph
